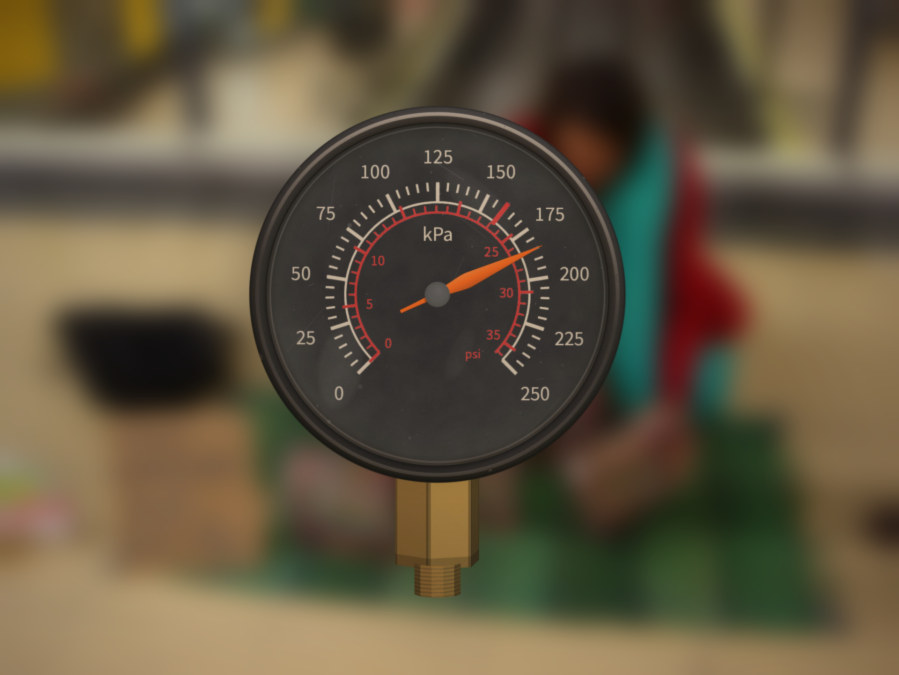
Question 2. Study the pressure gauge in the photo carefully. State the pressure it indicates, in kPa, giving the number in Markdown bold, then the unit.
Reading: **185** kPa
